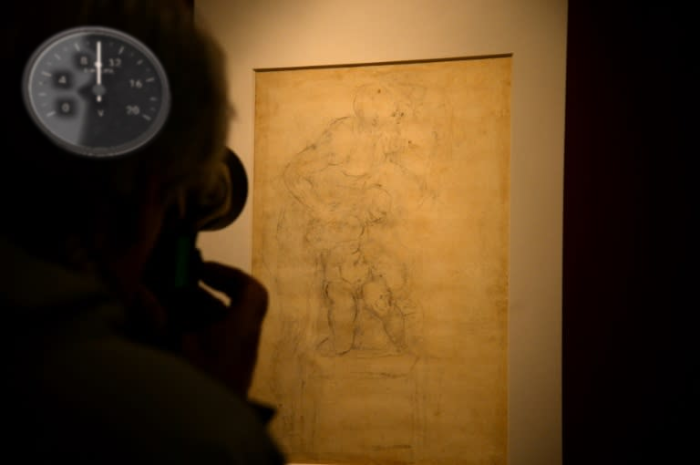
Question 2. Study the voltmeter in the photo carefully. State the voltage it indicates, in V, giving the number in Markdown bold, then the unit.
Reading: **10** V
